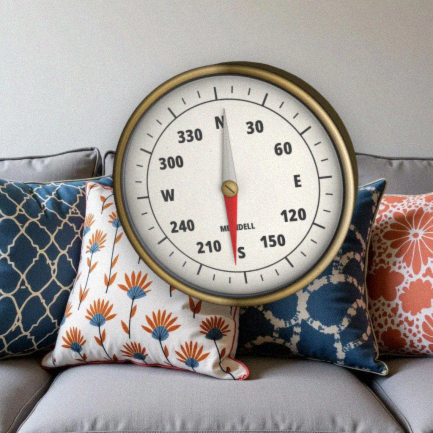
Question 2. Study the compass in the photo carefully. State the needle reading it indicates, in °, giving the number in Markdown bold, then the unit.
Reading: **185** °
